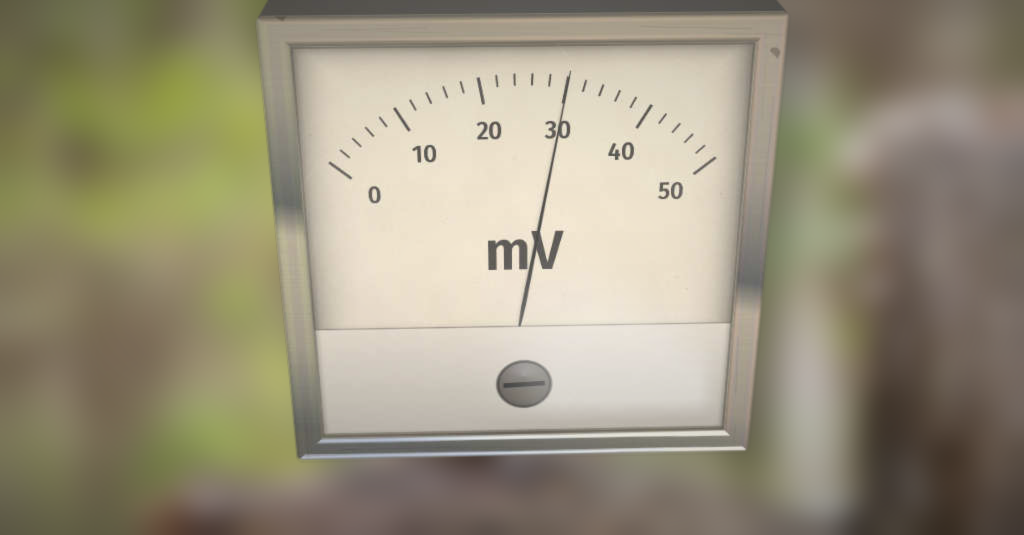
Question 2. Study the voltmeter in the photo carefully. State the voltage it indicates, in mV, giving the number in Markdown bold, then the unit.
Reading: **30** mV
